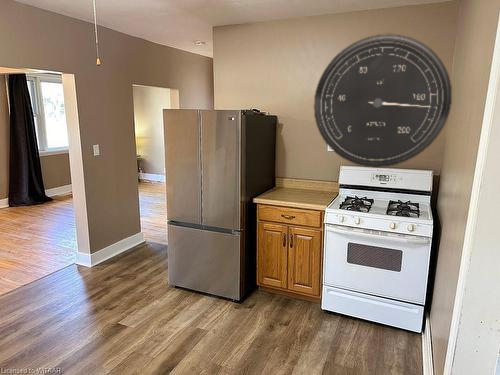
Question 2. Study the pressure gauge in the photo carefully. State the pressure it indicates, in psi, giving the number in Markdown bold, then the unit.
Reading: **170** psi
